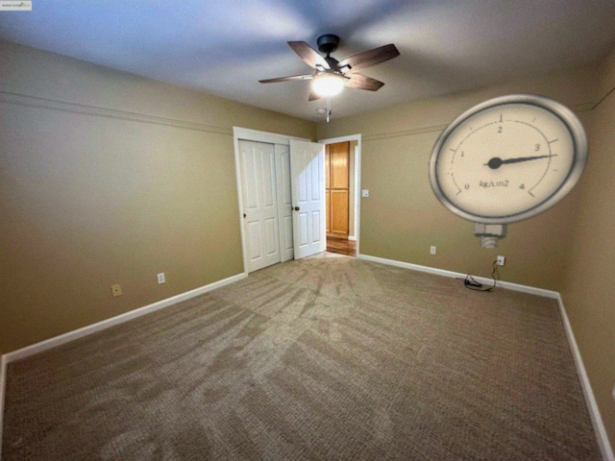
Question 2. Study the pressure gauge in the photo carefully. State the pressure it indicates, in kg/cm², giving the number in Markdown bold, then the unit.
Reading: **3.25** kg/cm²
